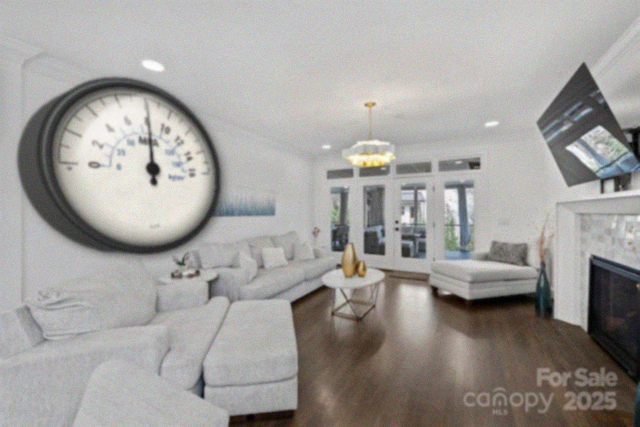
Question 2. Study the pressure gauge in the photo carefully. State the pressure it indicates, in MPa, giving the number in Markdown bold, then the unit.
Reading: **8** MPa
